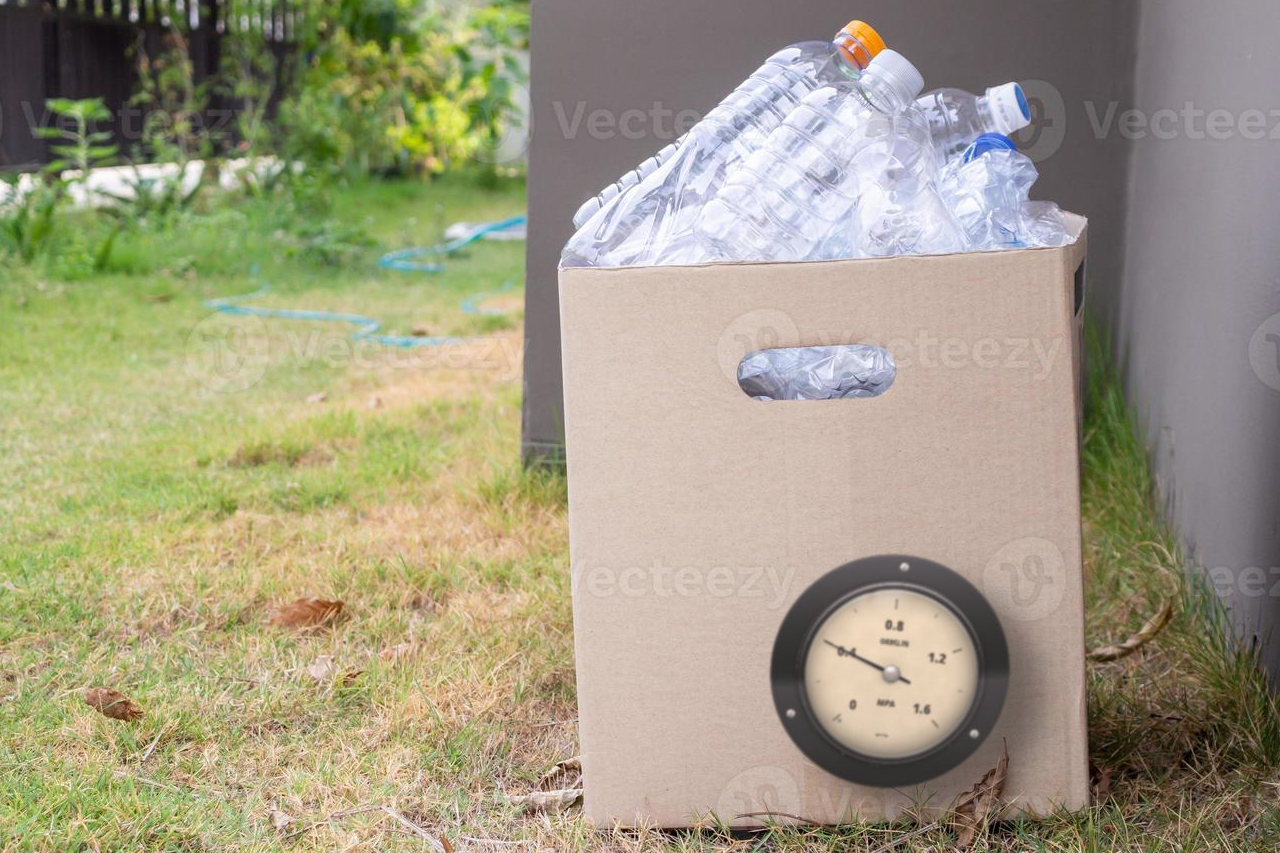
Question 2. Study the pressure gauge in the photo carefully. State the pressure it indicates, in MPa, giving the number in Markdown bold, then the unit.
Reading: **0.4** MPa
